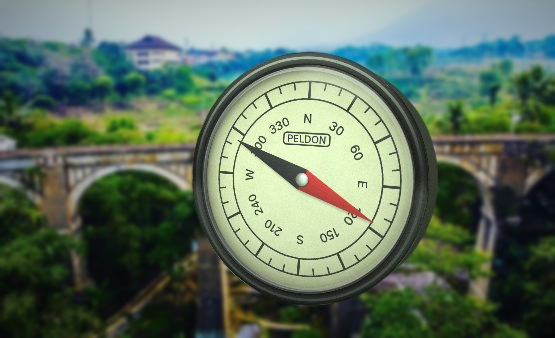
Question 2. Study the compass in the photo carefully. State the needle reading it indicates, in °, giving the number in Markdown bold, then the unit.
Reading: **115** °
